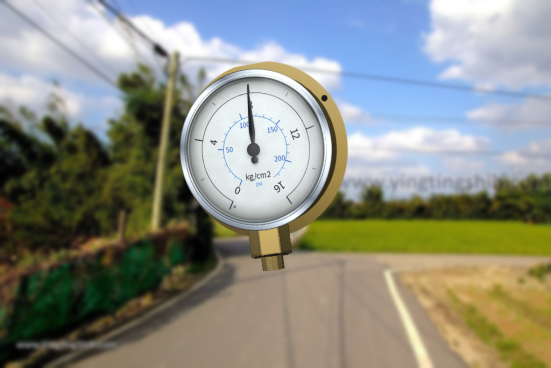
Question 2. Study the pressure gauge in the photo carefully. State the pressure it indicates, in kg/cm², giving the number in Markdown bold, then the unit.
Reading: **8** kg/cm²
